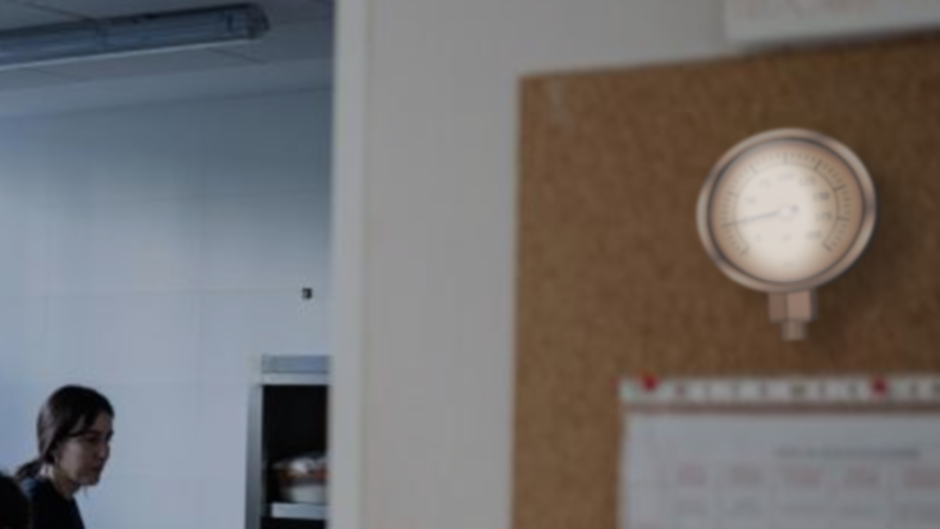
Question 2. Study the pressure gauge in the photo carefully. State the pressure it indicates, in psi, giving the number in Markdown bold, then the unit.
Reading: **25** psi
